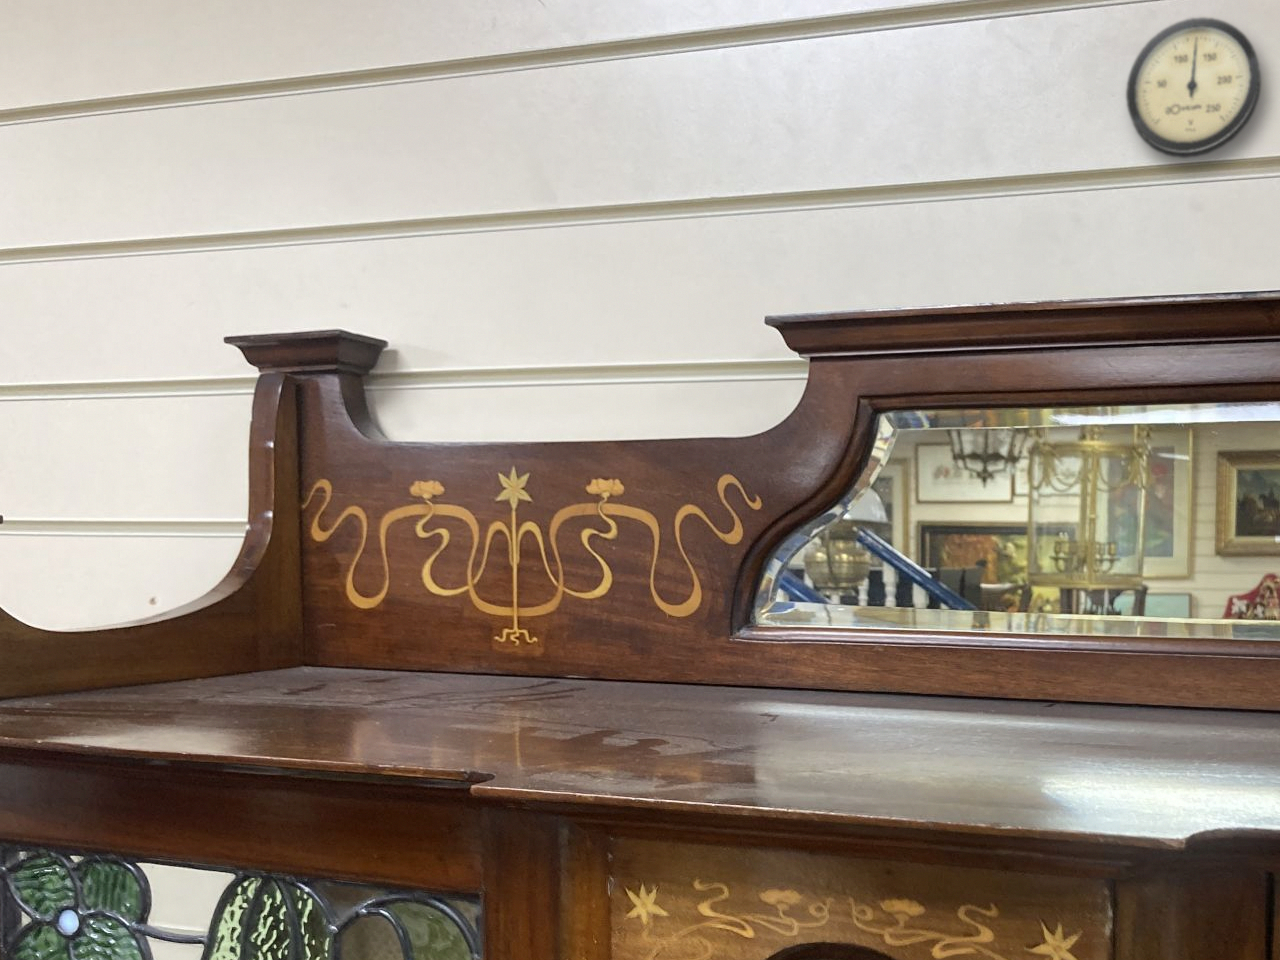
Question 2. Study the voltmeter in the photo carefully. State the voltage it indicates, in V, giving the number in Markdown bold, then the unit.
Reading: **125** V
